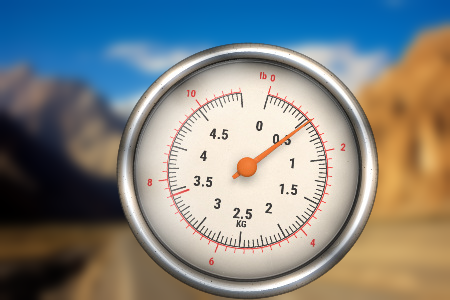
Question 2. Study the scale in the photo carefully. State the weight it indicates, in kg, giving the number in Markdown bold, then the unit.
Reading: **0.55** kg
